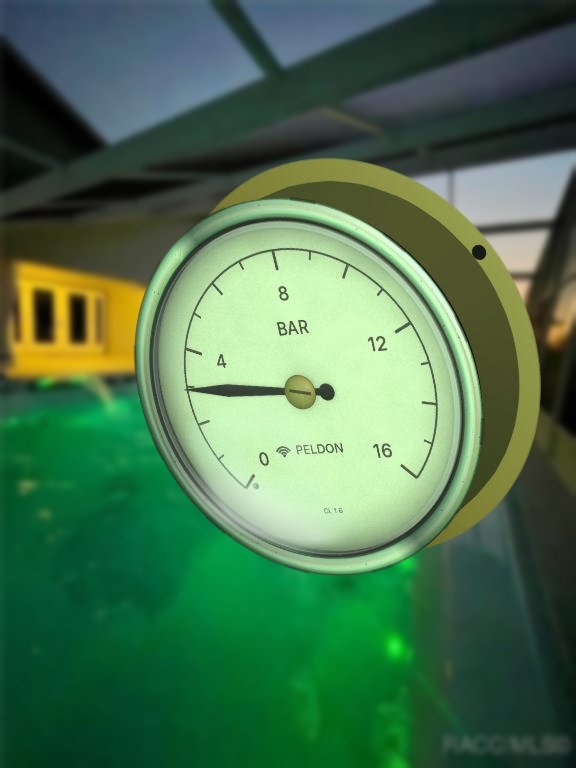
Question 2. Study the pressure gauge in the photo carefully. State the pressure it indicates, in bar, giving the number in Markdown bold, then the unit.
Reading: **3** bar
